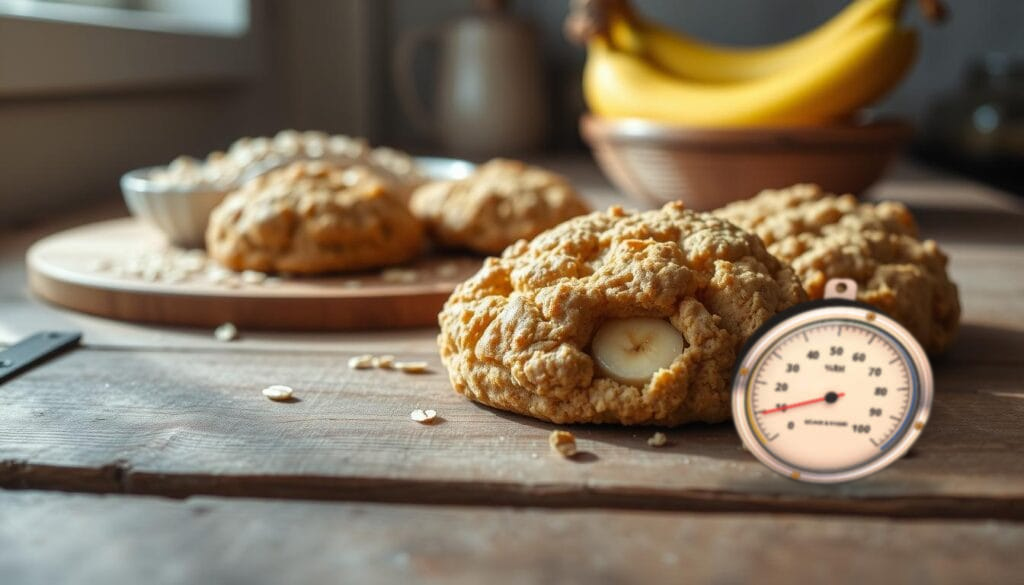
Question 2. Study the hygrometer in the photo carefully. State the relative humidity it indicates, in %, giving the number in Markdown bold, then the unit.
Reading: **10** %
